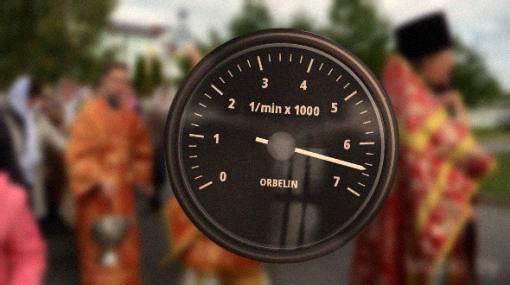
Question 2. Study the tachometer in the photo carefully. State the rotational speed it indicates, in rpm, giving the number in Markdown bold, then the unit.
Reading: **6500** rpm
